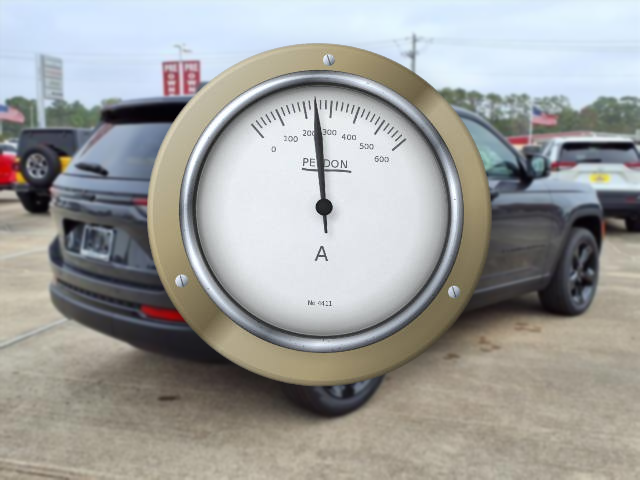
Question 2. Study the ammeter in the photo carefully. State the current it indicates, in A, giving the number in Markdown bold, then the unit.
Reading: **240** A
